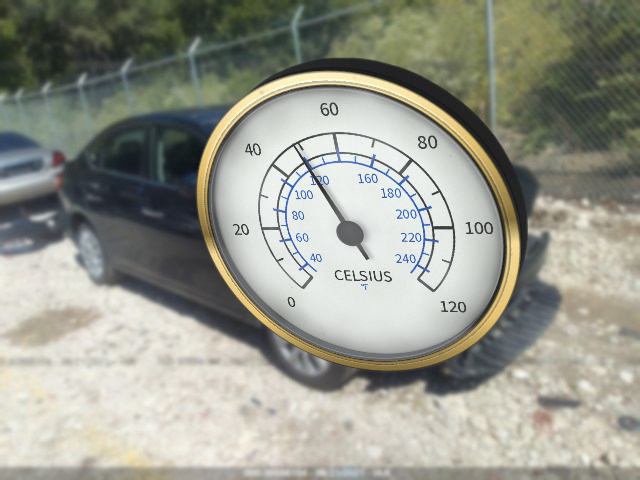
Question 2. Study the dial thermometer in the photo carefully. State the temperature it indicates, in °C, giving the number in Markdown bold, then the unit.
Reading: **50** °C
